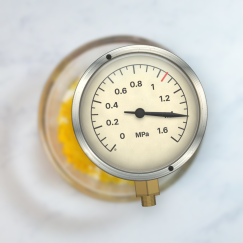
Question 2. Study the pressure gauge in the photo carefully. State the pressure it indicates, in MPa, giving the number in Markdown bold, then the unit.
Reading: **1.4** MPa
